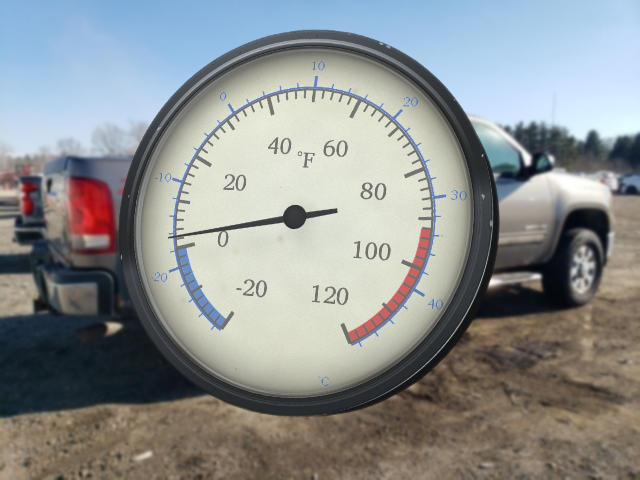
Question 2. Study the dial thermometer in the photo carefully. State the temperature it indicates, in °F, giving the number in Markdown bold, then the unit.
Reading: **2** °F
